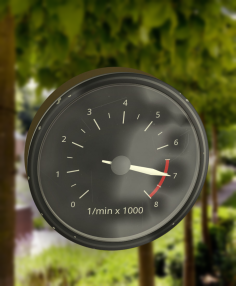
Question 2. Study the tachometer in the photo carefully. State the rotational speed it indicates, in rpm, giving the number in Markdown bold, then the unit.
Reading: **7000** rpm
